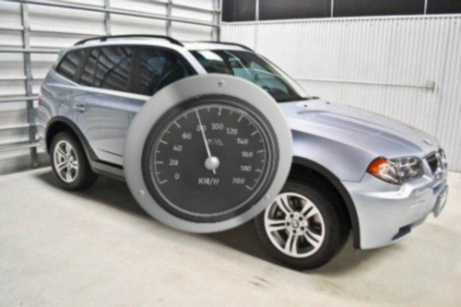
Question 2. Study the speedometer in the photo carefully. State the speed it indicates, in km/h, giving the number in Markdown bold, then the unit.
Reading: **80** km/h
